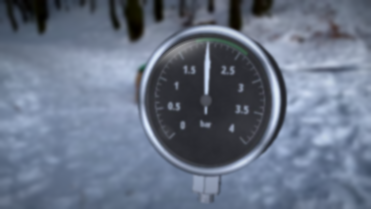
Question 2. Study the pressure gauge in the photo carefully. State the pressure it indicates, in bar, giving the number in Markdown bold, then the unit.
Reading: **2** bar
